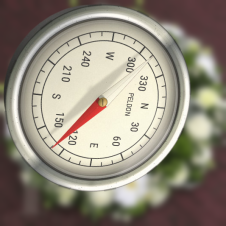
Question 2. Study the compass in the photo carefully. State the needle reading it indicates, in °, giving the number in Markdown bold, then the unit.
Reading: **130** °
